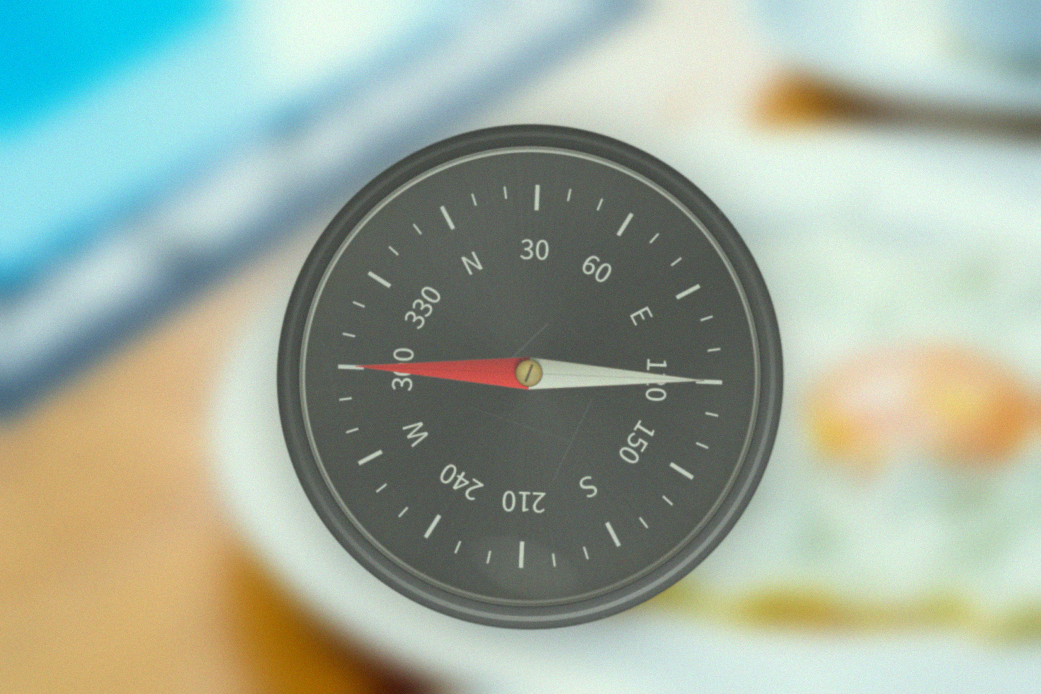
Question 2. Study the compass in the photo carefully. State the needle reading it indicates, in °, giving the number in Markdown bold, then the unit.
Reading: **300** °
